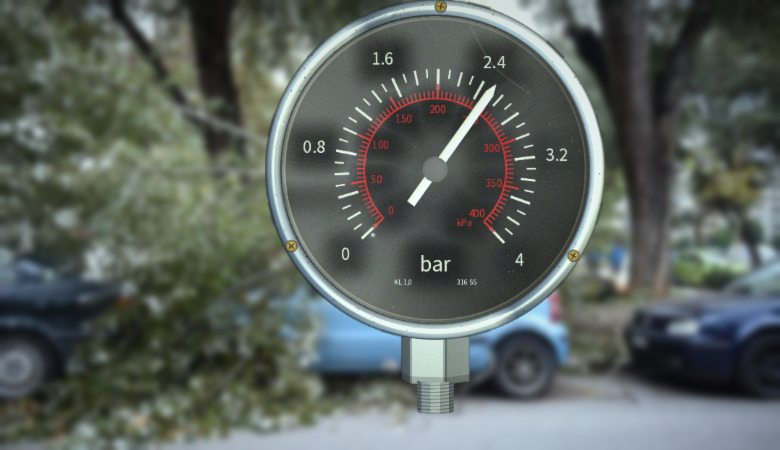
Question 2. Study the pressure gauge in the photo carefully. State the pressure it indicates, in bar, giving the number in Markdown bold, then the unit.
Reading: **2.5** bar
